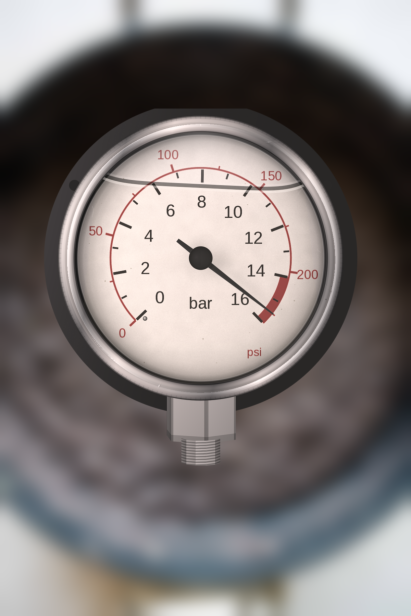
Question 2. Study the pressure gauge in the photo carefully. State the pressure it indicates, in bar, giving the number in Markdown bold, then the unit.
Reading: **15.5** bar
